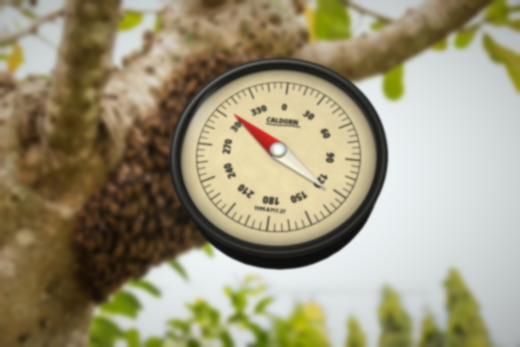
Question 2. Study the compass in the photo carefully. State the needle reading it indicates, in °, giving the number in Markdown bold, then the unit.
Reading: **305** °
